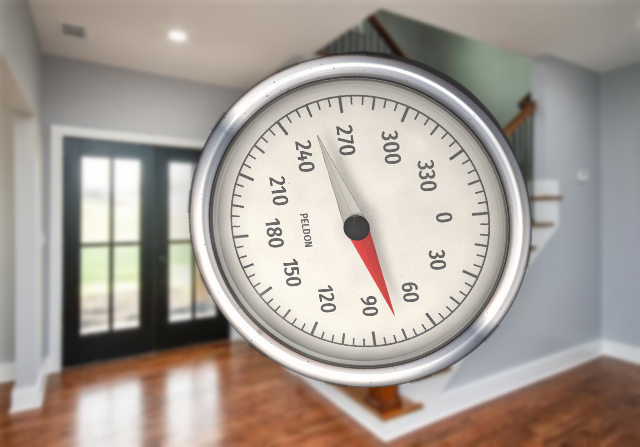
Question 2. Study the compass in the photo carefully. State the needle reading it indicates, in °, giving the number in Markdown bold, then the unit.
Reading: **75** °
